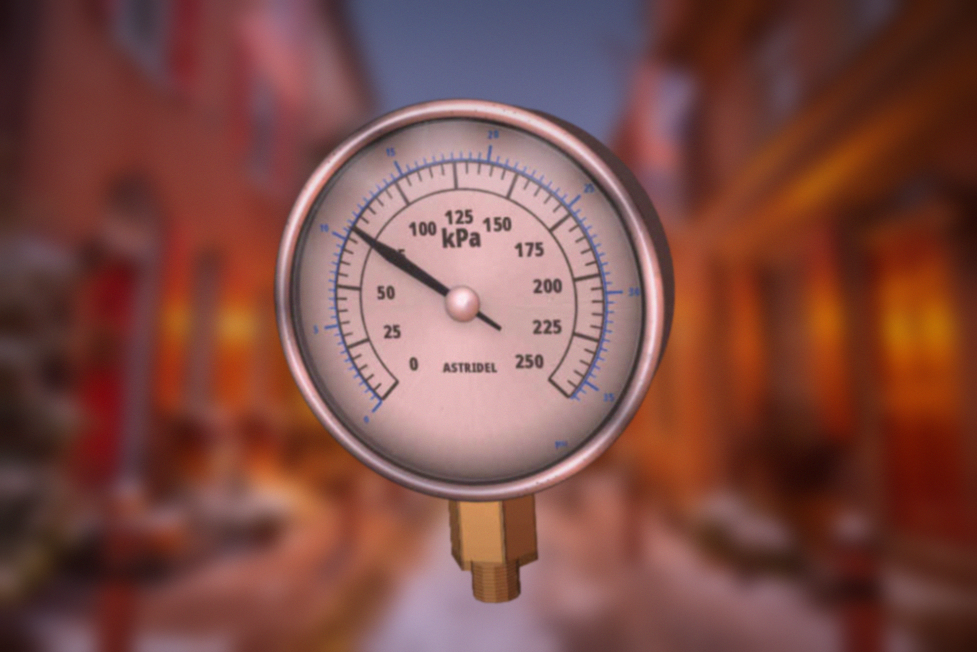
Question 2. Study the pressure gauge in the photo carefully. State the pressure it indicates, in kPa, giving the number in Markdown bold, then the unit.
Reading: **75** kPa
